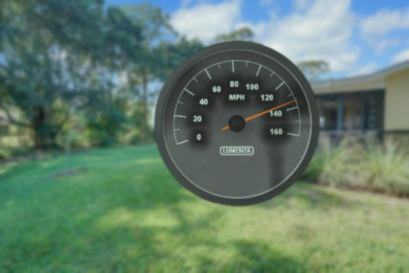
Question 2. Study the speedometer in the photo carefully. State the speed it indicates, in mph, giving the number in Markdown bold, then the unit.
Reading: **135** mph
